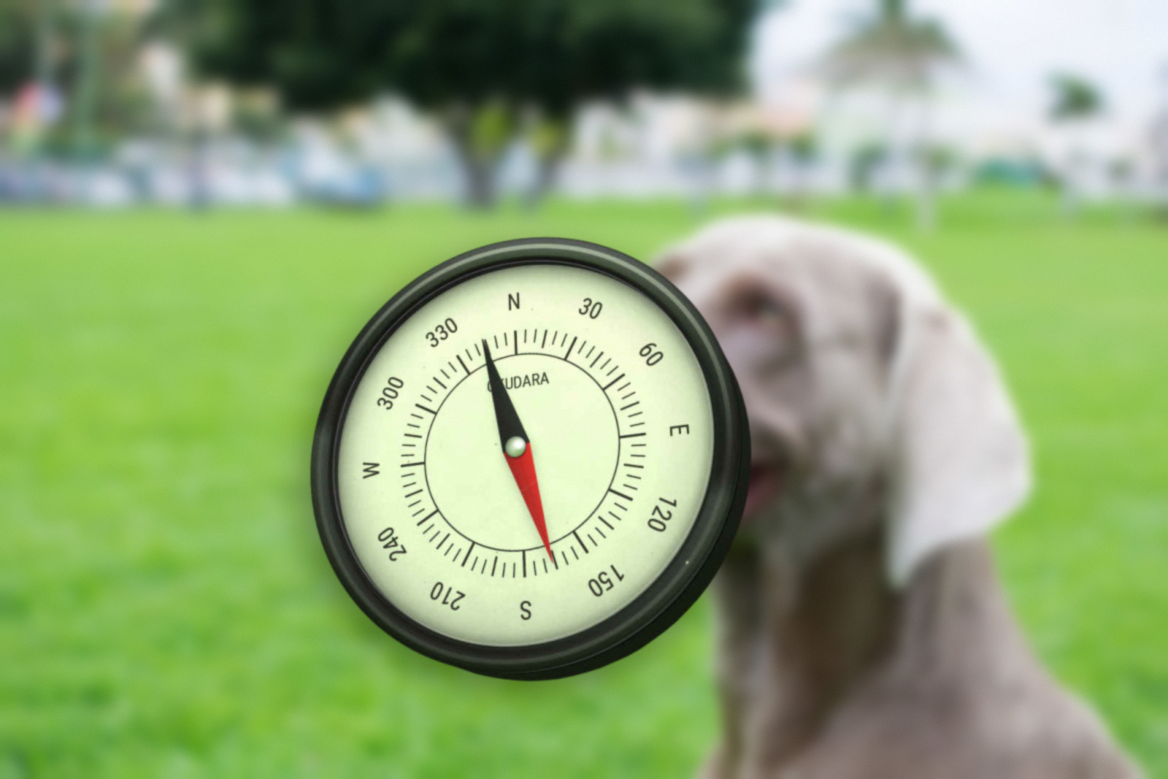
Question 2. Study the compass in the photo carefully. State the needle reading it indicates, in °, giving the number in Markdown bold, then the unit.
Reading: **165** °
